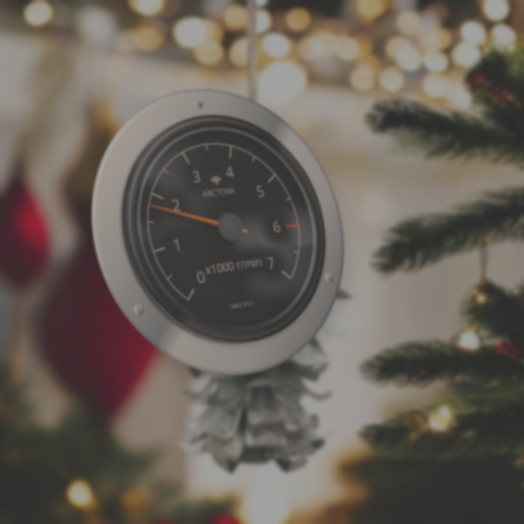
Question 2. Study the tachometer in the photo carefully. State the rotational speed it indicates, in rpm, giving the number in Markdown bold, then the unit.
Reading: **1750** rpm
